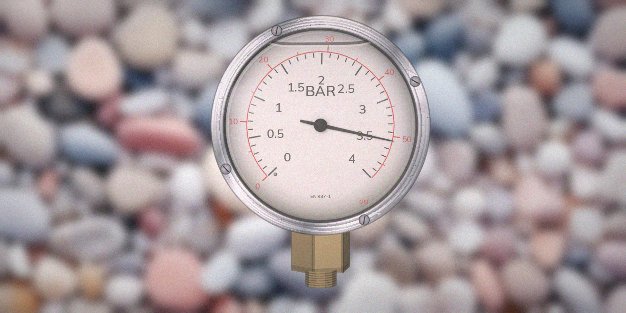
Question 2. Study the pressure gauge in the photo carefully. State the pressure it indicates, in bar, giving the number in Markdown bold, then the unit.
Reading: **3.5** bar
